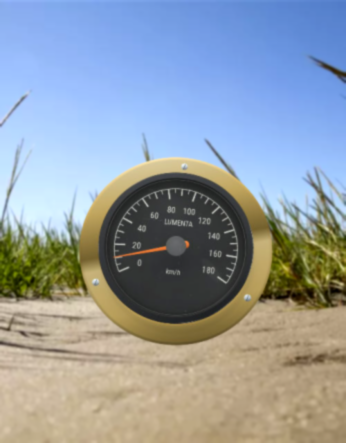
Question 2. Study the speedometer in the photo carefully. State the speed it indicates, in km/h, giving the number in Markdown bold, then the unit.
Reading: **10** km/h
